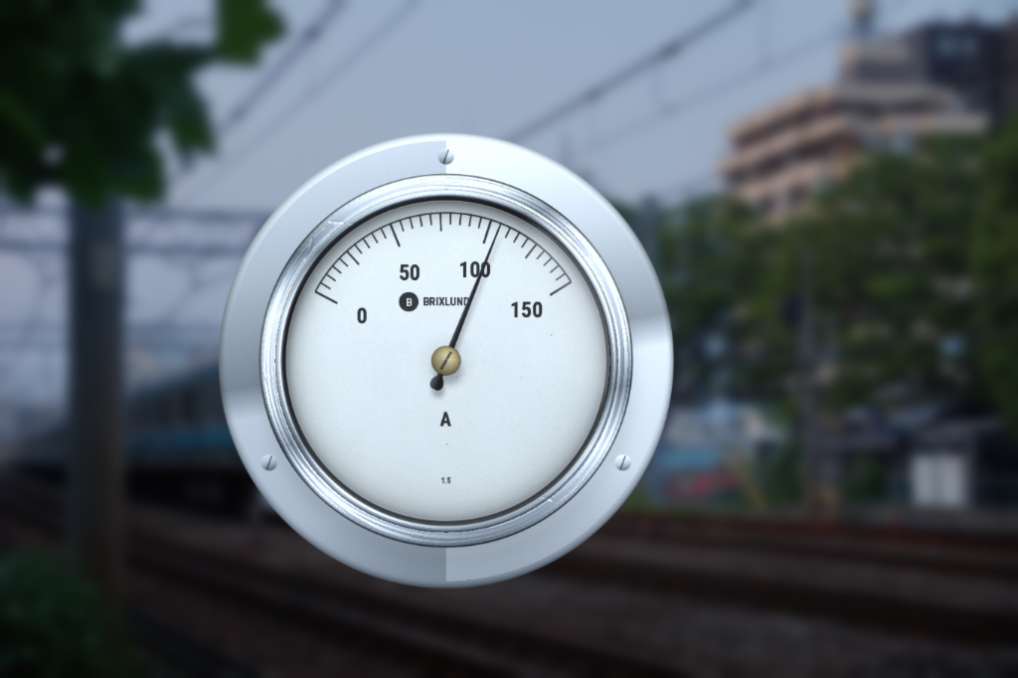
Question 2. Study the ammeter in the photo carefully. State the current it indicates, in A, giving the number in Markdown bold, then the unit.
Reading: **105** A
